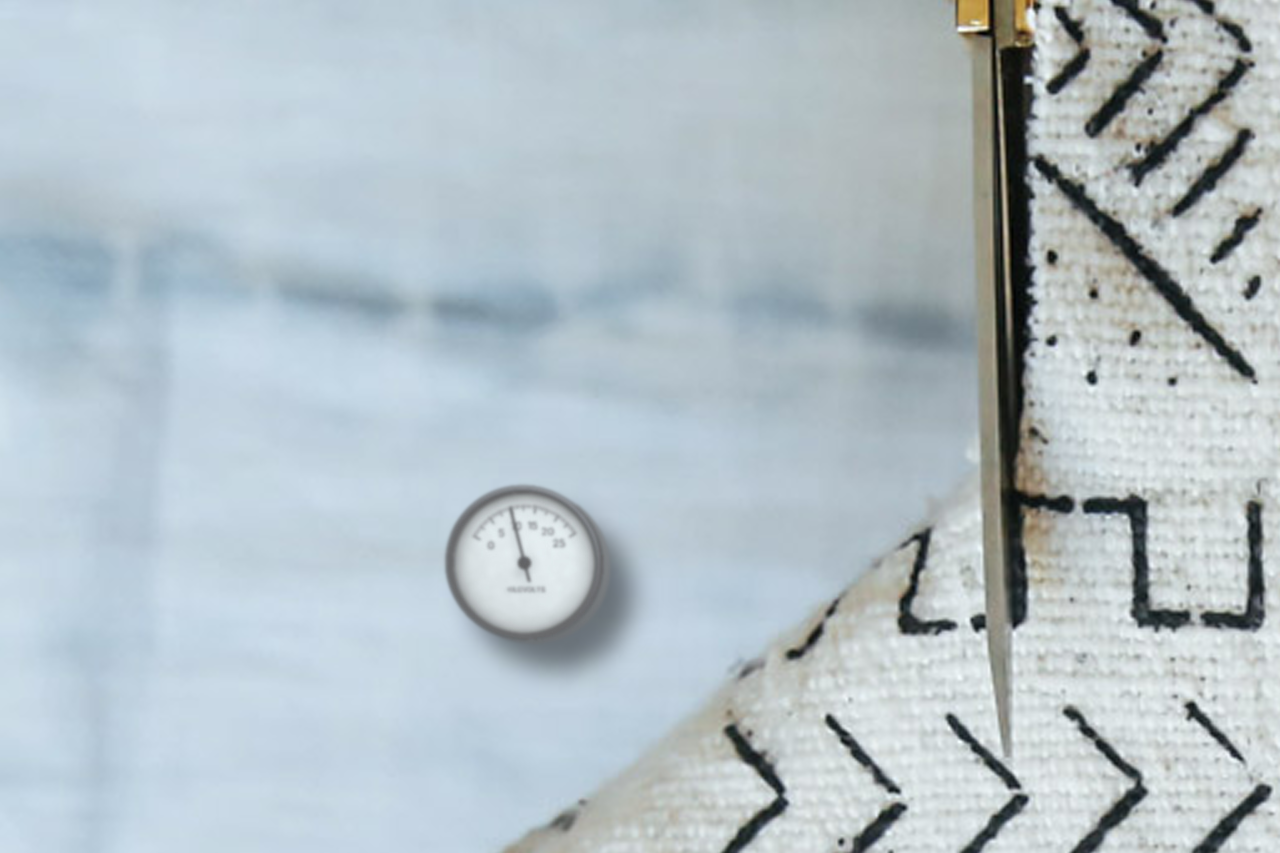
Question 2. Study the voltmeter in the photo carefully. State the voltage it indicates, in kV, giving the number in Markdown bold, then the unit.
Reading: **10** kV
